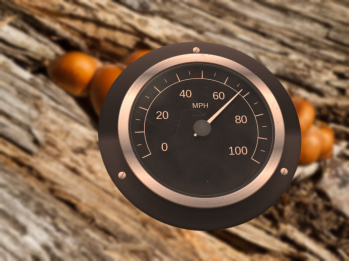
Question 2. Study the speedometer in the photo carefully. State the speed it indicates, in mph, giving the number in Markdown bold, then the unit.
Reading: **67.5** mph
